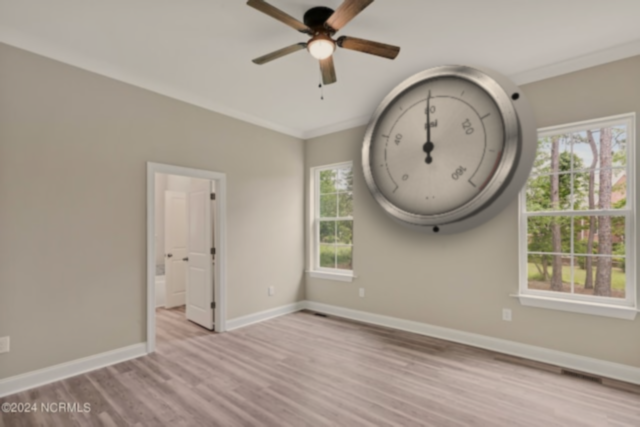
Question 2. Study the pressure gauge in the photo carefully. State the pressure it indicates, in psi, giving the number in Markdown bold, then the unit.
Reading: **80** psi
